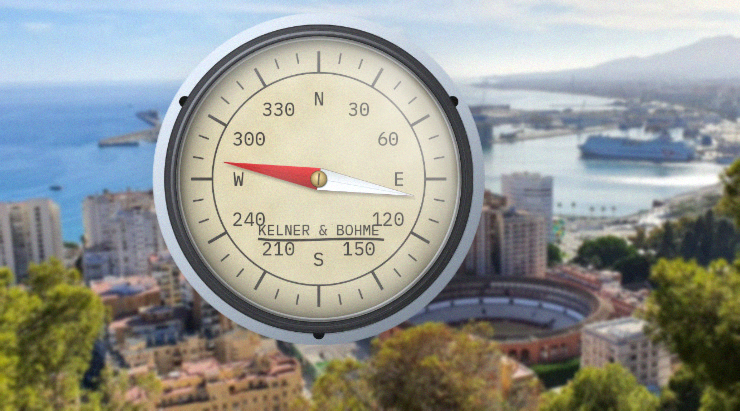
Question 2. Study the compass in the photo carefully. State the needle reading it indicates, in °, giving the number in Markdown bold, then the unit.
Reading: **280** °
